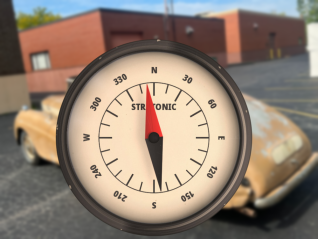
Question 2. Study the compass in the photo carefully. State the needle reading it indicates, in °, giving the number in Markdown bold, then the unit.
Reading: **352.5** °
